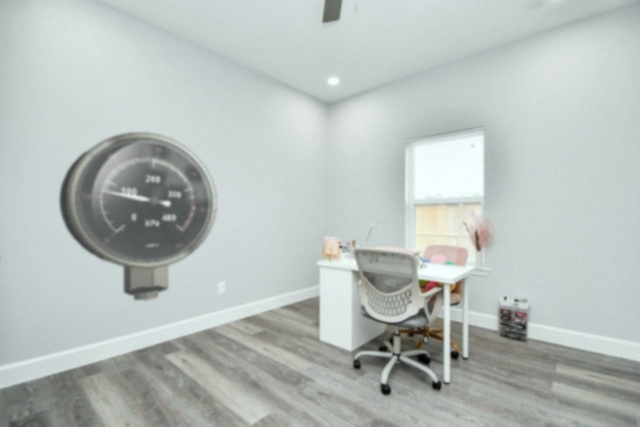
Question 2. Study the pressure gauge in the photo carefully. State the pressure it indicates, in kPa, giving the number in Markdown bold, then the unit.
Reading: **80** kPa
